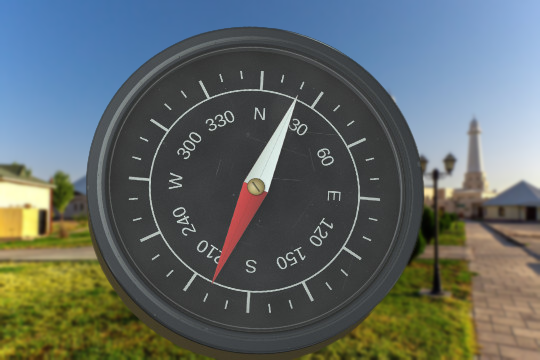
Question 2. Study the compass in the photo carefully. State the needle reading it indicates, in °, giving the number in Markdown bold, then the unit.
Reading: **200** °
